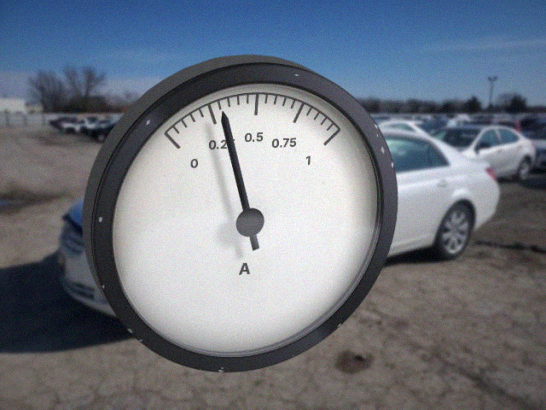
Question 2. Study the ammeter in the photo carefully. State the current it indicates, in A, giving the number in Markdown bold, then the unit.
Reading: **0.3** A
